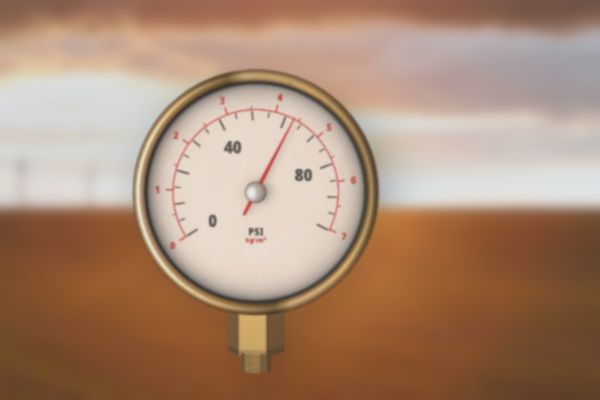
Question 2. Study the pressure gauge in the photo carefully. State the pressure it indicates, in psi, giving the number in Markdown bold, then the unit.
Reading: **62.5** psi
